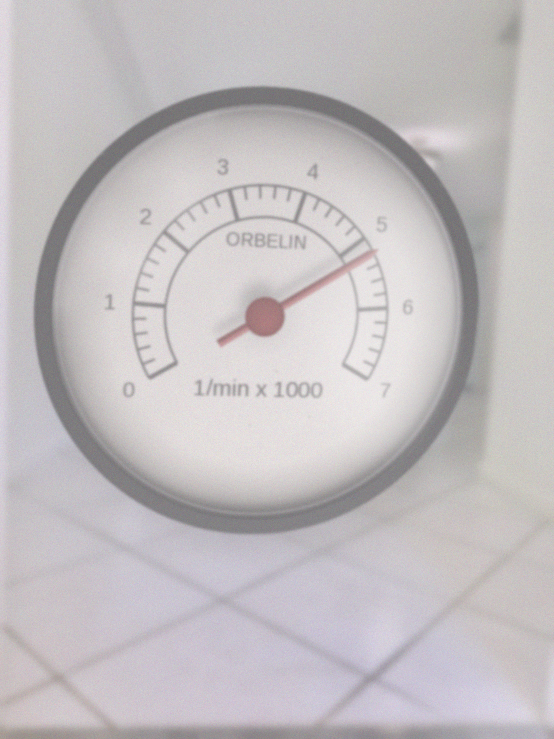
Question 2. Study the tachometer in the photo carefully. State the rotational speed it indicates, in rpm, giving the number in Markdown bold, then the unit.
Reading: **5200** rpm
